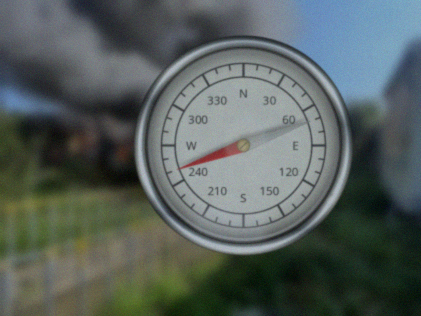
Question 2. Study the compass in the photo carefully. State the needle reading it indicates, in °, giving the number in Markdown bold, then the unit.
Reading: **250** °
